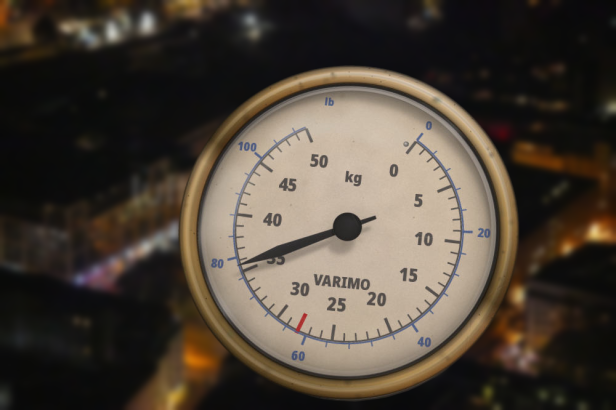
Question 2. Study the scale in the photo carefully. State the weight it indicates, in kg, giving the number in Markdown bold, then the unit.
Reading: **35.5** kg
